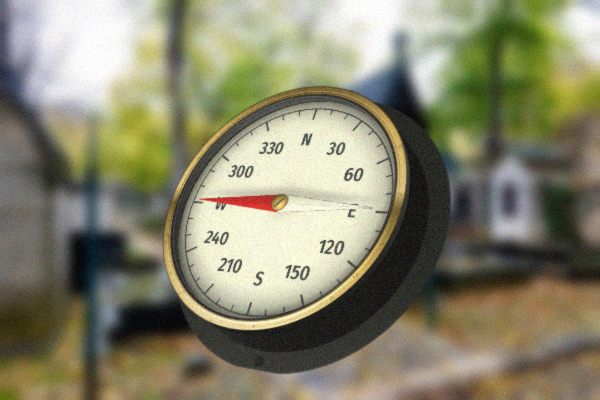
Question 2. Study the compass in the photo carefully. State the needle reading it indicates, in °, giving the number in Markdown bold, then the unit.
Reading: **270** °
